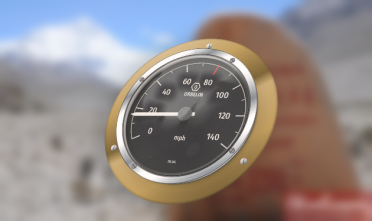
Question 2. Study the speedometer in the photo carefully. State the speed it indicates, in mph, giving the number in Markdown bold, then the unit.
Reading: **15** mph
